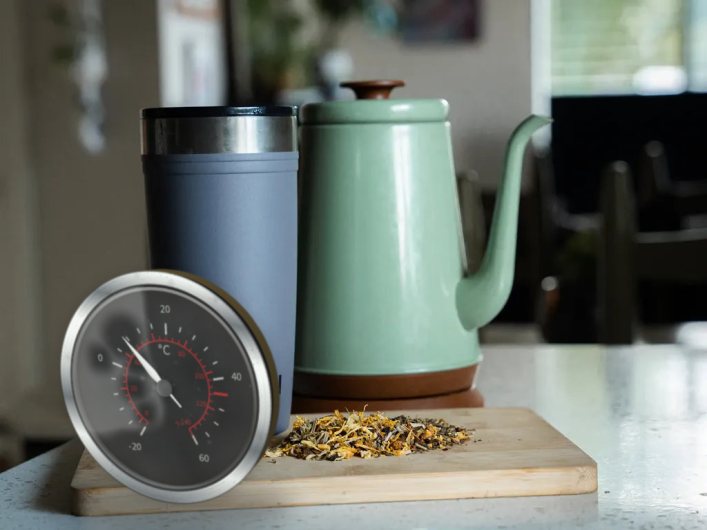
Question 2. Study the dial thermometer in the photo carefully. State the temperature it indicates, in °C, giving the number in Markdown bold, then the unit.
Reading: **8** °C
